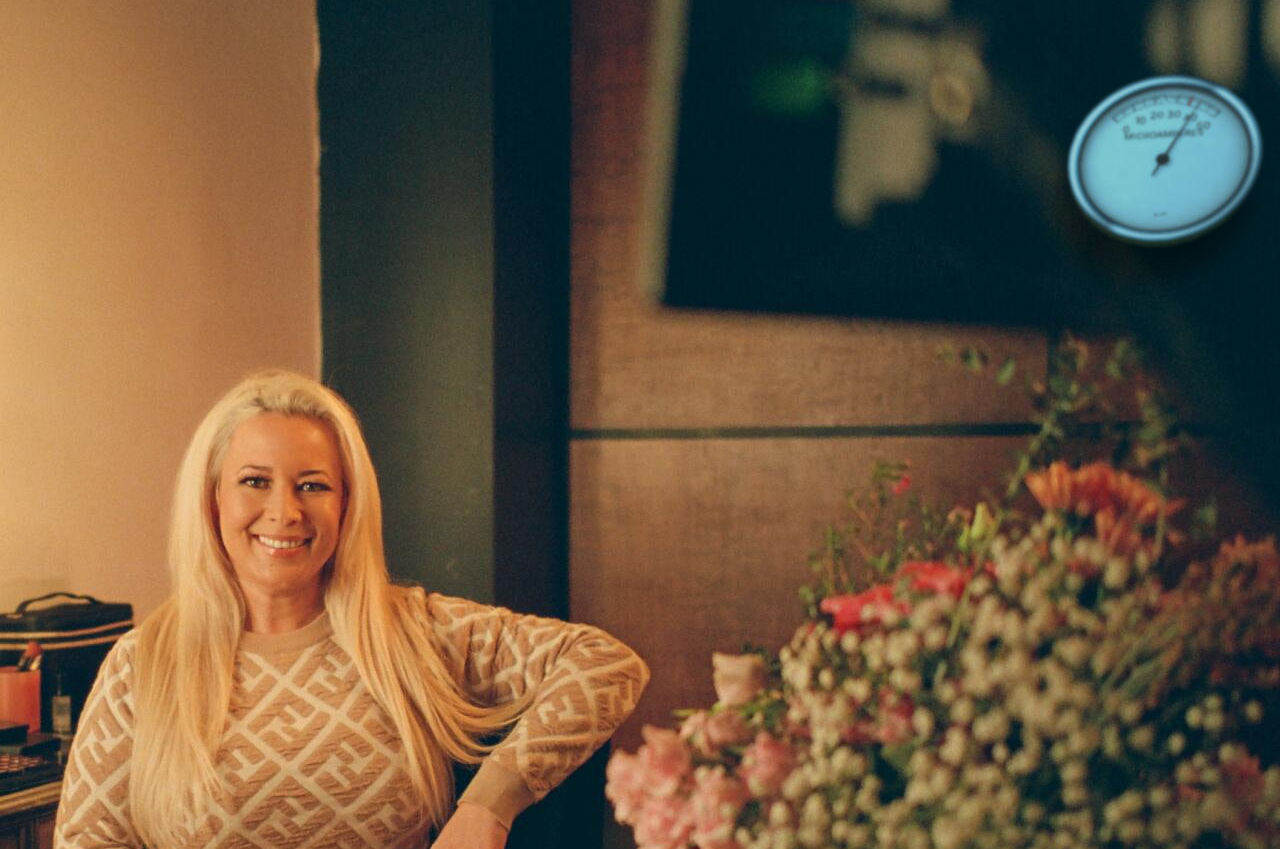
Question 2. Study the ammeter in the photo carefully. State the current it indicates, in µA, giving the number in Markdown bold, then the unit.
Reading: **40** µA
